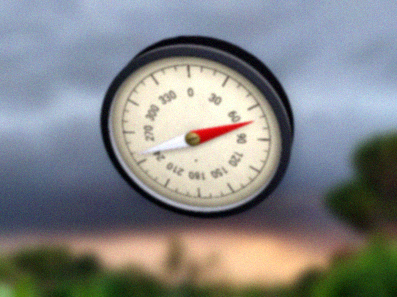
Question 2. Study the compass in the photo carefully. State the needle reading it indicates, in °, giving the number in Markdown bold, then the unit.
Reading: **70** °
